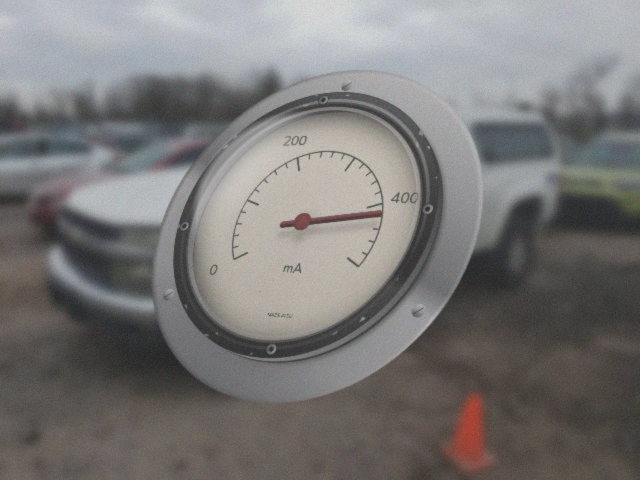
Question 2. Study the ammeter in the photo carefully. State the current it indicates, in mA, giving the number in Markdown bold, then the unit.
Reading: **420** mA
